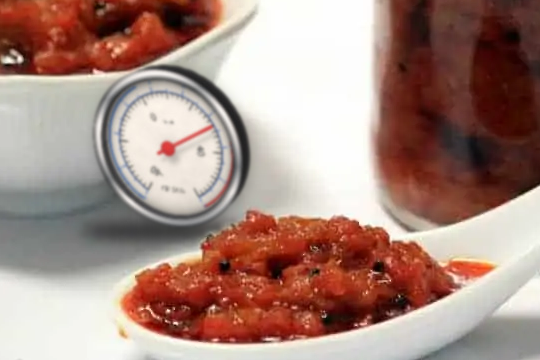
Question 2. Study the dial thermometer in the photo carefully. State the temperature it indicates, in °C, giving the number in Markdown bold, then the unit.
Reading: **30** °C
